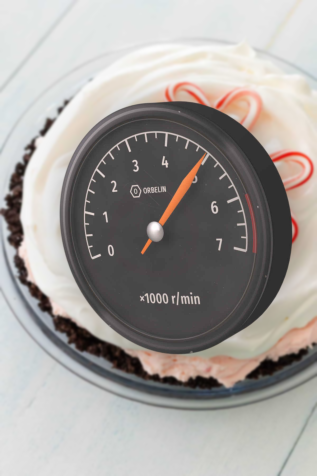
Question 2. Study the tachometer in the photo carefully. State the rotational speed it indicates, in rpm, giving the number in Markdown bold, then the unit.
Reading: **5000** rpm
